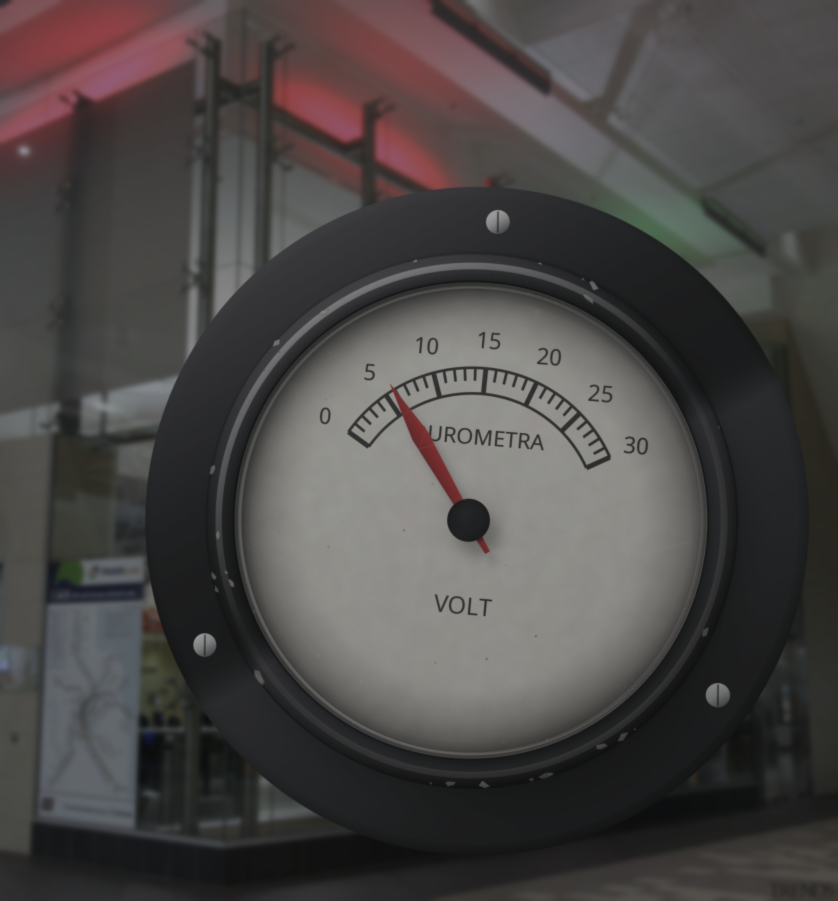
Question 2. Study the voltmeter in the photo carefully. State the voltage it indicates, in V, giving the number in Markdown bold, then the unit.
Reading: **6** V
